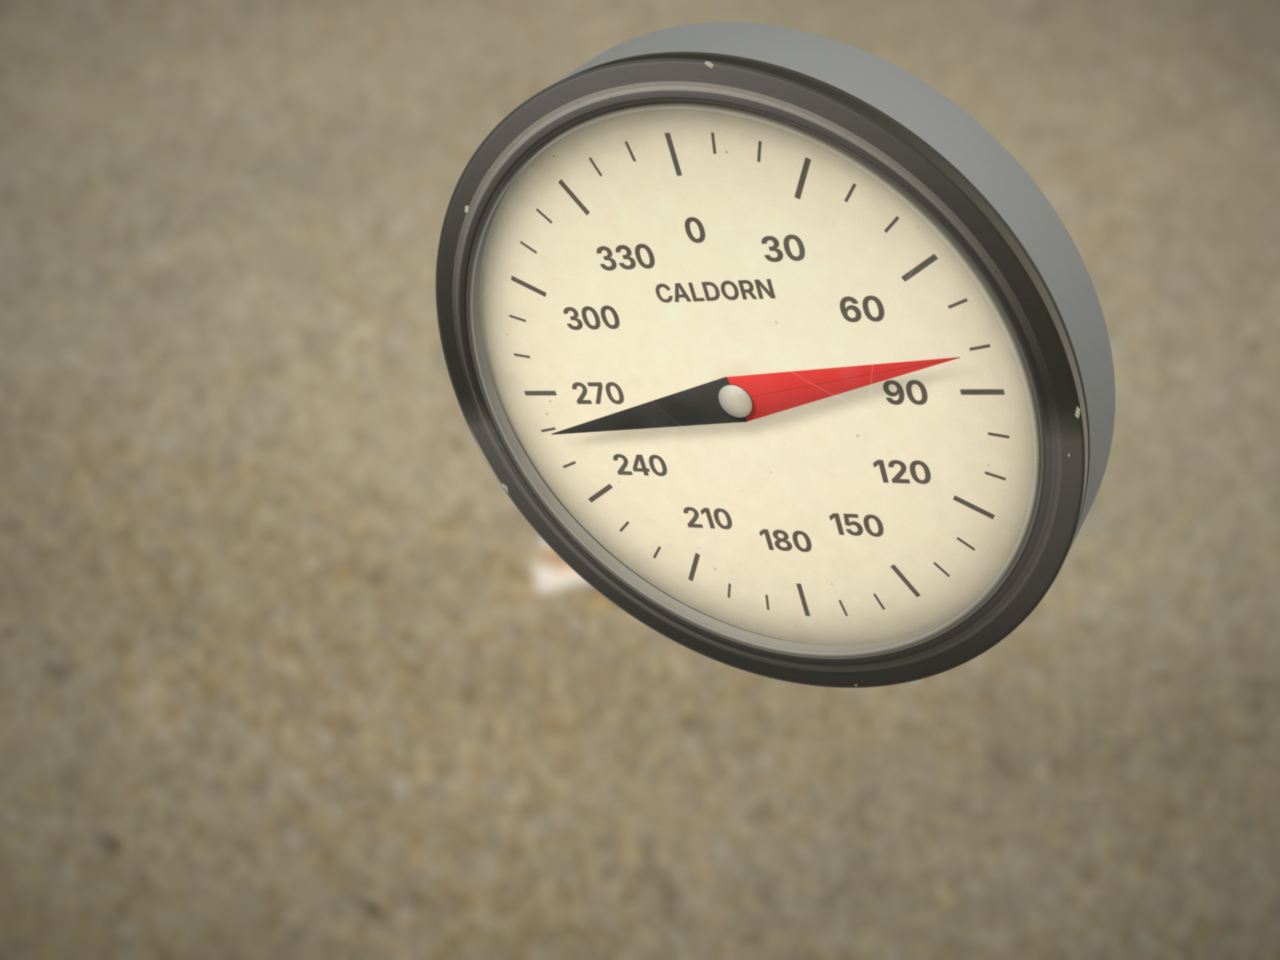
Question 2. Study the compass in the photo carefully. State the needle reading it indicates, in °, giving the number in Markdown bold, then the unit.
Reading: **80** °
